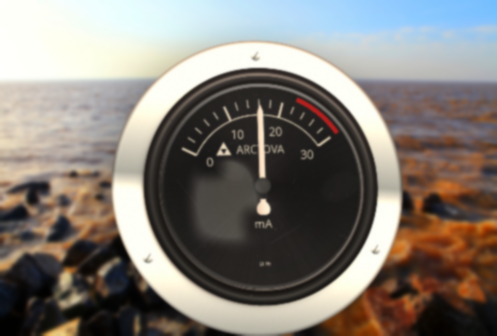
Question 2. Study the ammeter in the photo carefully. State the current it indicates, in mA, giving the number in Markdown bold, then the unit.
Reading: **16** mA
